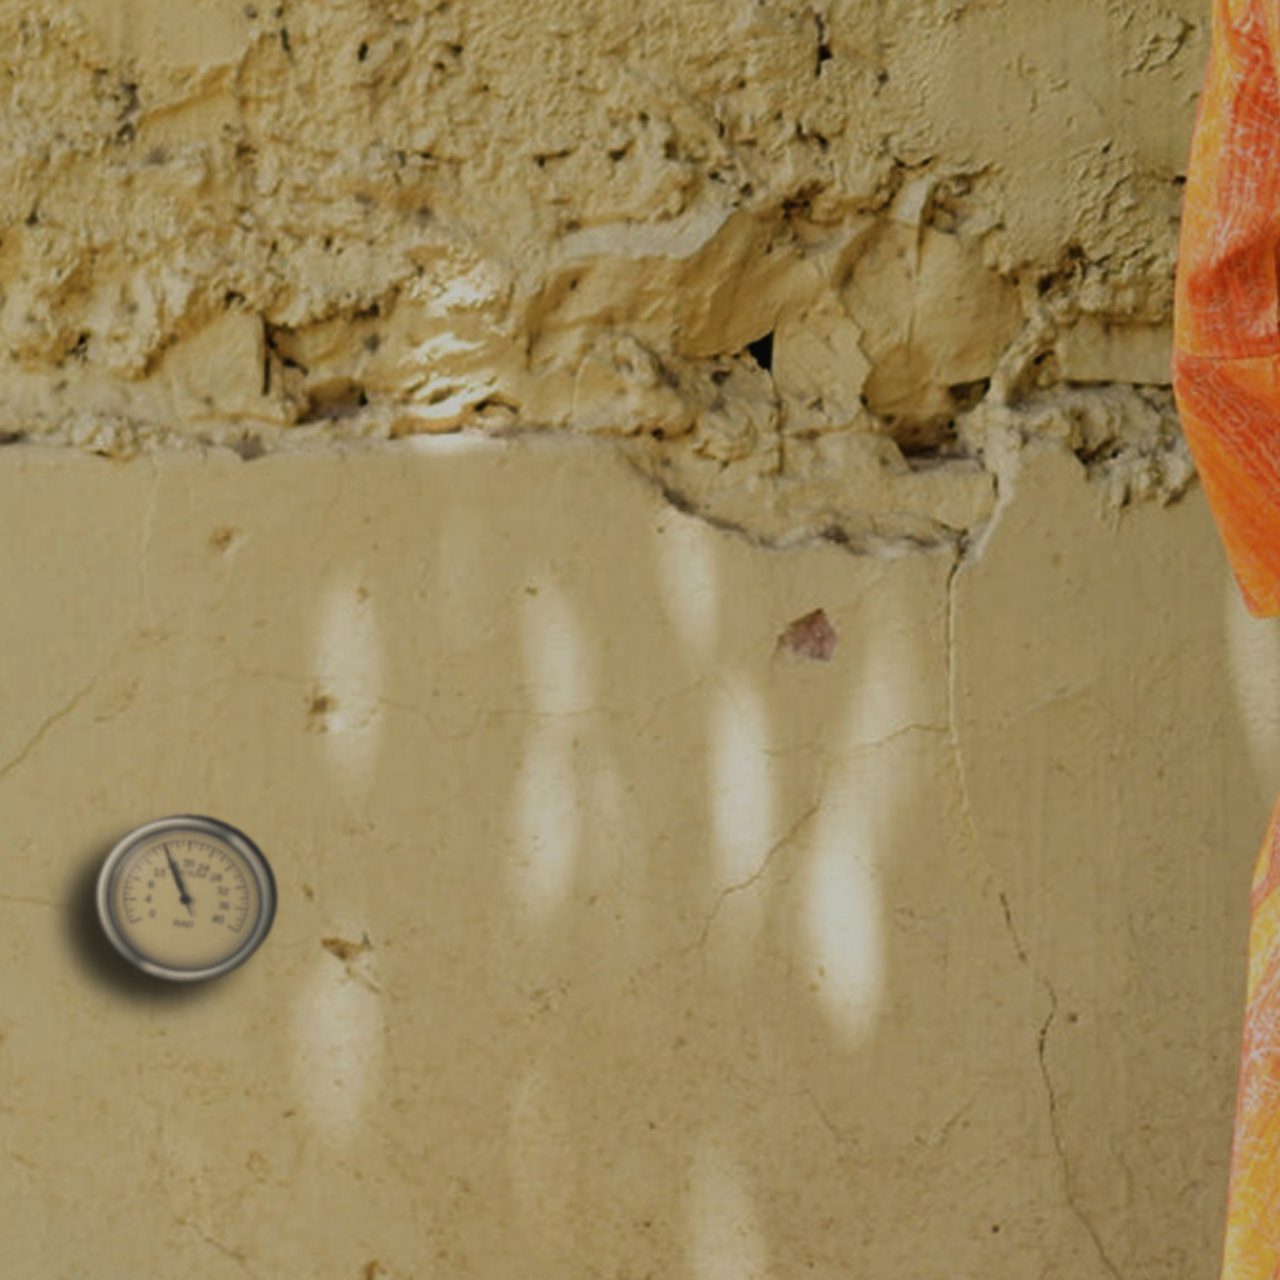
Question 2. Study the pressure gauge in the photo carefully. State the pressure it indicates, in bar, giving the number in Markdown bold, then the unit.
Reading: **16** bar
